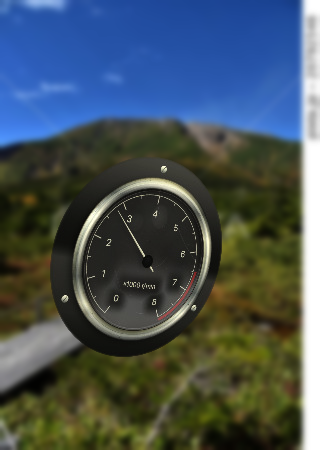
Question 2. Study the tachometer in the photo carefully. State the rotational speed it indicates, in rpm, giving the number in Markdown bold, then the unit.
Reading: **2750** rpm
